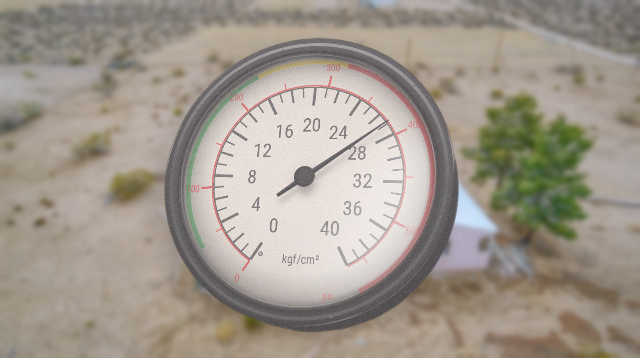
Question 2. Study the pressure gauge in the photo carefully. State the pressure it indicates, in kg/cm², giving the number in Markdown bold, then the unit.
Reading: **27** kg/cm²
